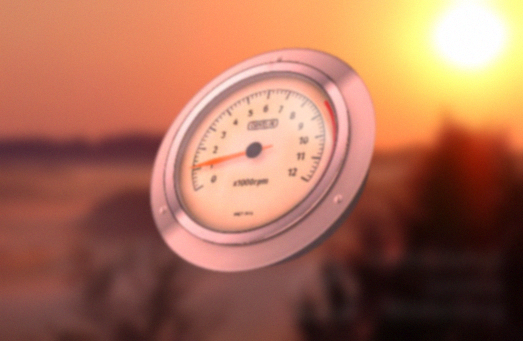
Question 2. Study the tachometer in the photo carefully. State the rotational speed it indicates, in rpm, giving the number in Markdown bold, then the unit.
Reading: **1000** rpm
